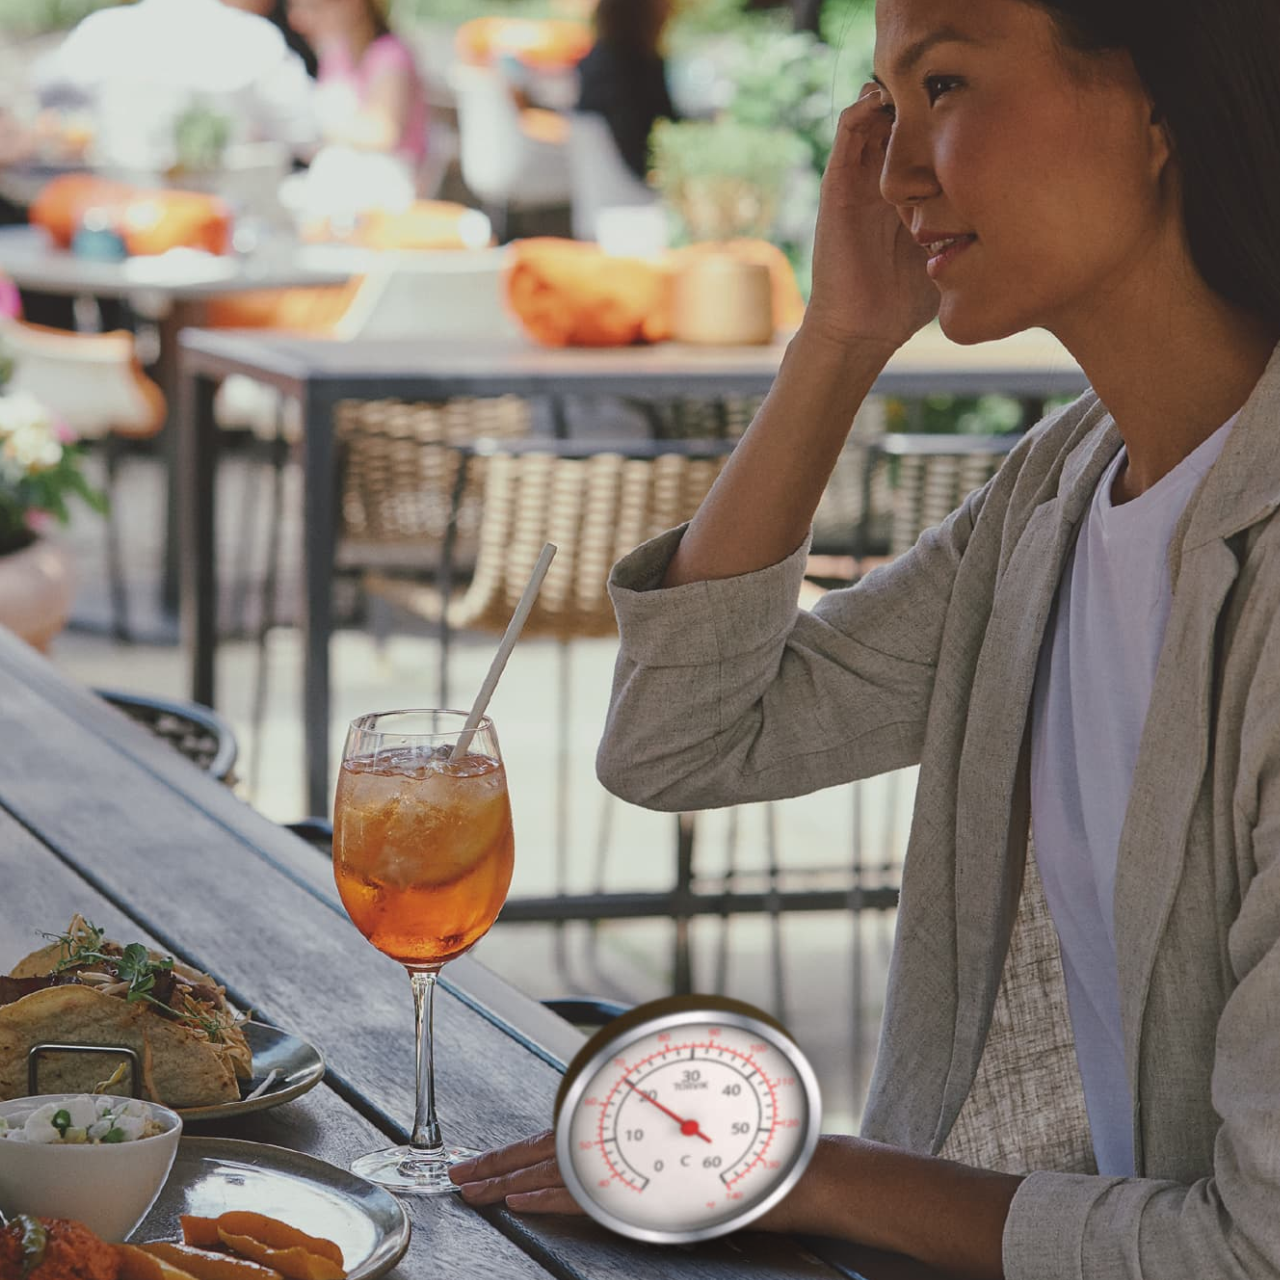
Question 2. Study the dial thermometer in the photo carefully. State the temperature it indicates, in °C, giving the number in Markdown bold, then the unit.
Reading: **20** °C
